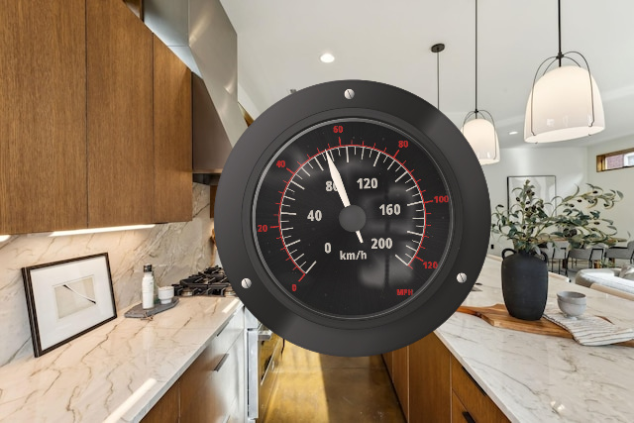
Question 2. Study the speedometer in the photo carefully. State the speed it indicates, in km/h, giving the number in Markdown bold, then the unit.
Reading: **87.5** km/h
